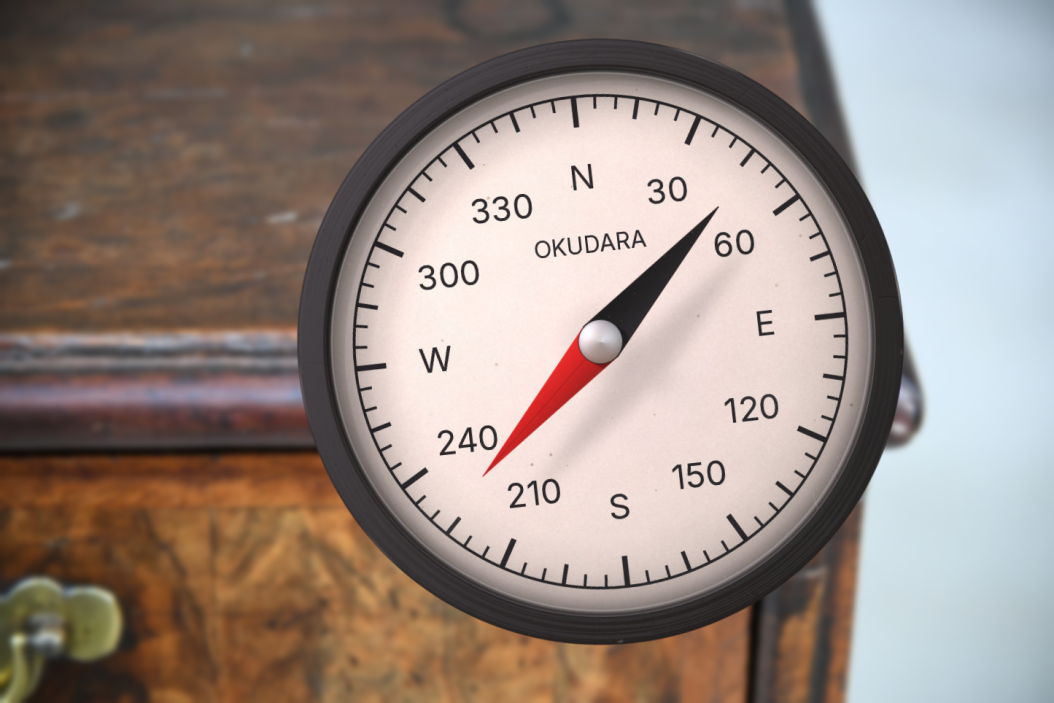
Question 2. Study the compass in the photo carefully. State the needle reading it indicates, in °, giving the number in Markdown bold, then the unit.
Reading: **227.5** °
